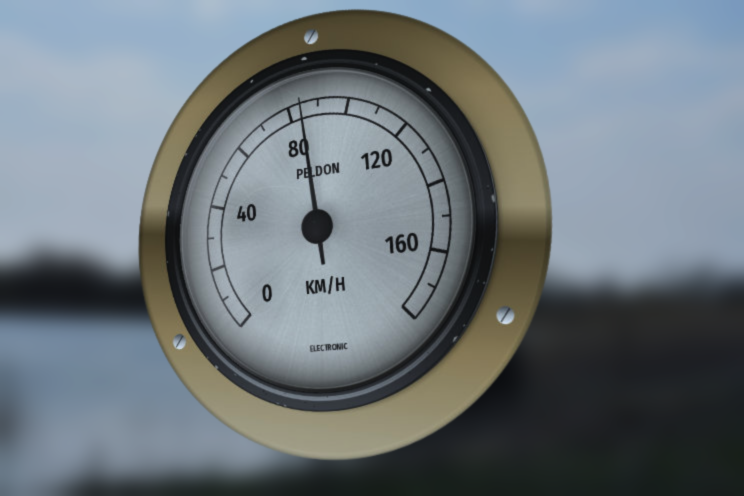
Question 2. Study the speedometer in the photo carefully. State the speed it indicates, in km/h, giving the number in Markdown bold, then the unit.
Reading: **85** km/h
